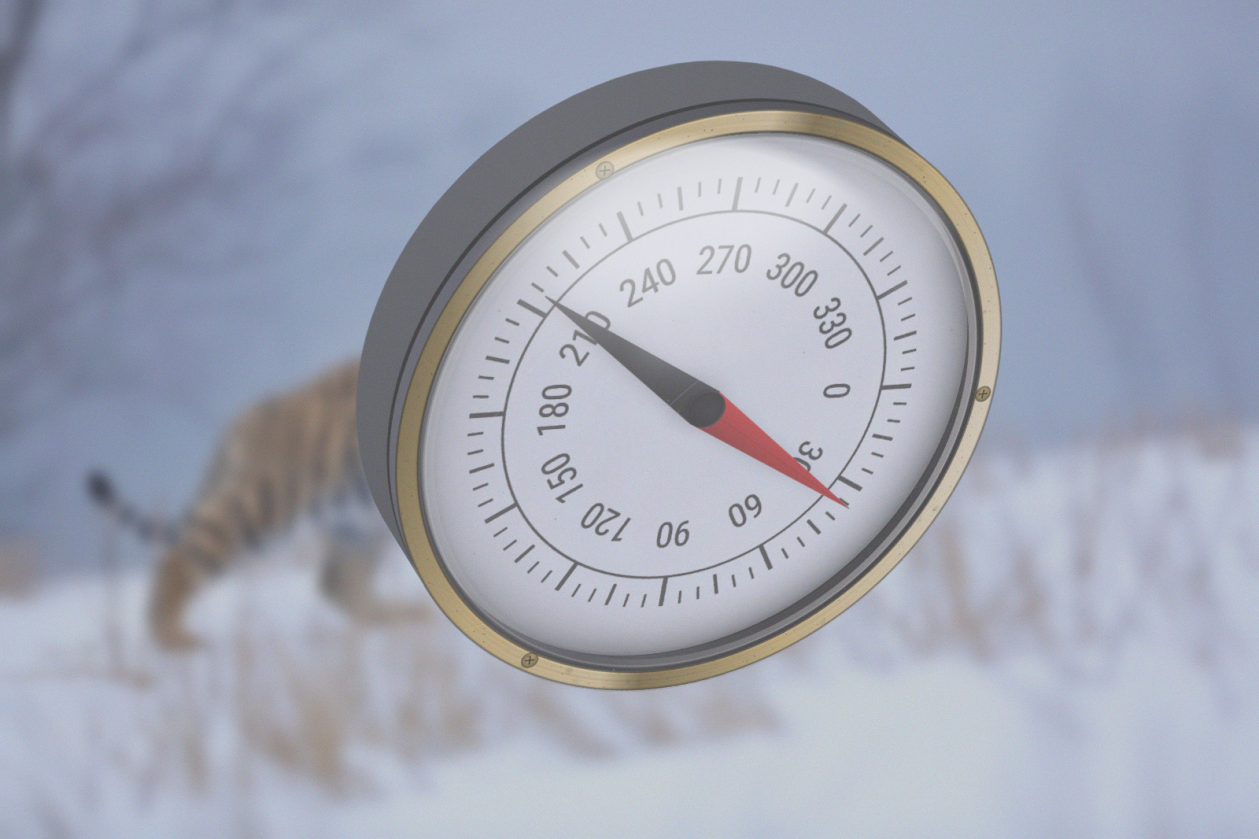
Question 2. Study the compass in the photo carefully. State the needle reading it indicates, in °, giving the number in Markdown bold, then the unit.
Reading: **35** °
